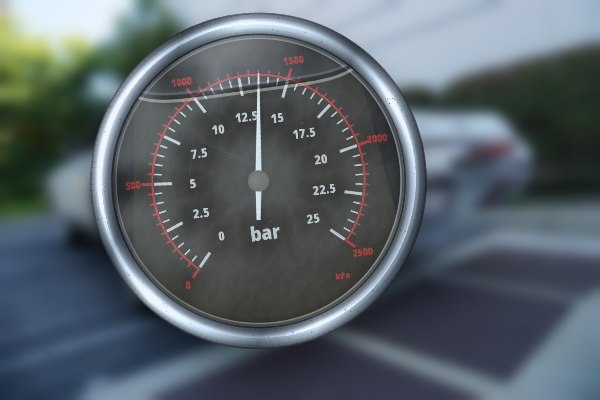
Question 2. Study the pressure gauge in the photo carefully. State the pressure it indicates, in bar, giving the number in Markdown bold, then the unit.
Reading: **13.5** bar
